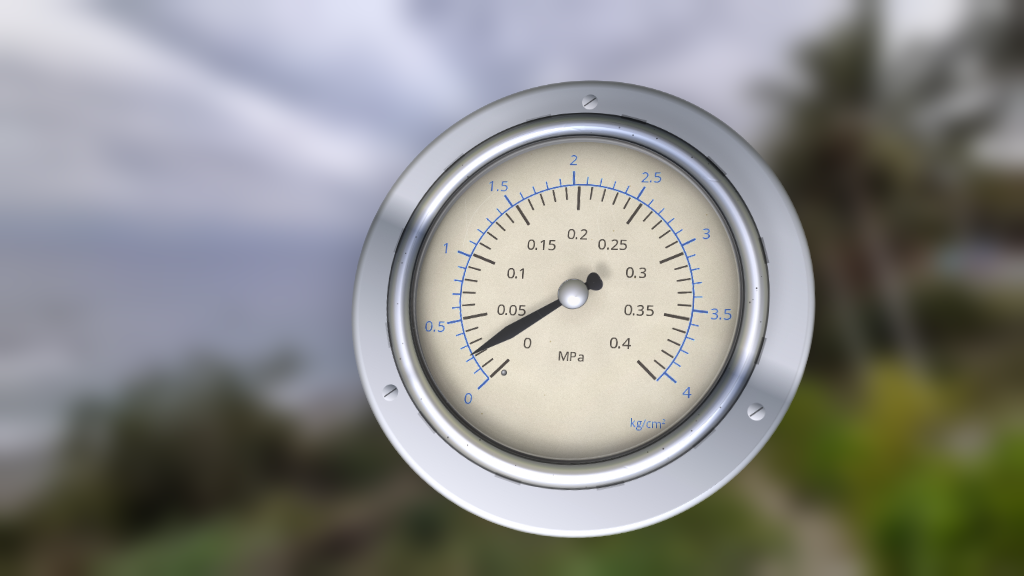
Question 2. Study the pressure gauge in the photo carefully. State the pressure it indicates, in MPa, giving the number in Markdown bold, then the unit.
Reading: **0.02** MPa
